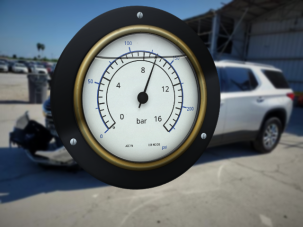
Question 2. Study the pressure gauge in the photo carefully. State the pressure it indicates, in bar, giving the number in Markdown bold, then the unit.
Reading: **9** bar
